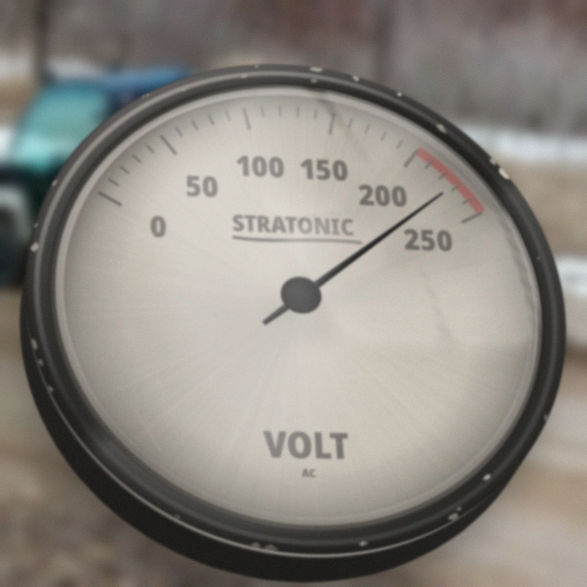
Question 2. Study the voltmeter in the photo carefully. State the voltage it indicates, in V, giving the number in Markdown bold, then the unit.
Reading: **230** V
